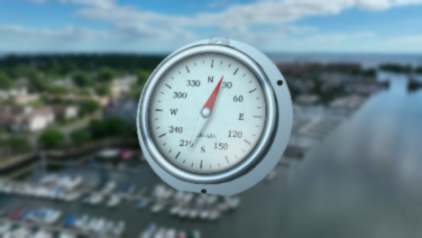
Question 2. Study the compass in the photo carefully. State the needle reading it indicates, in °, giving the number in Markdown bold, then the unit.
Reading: **20** °
